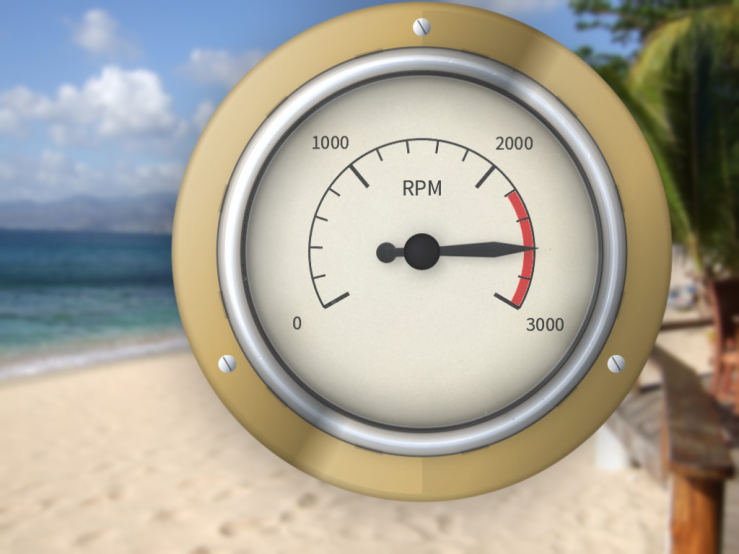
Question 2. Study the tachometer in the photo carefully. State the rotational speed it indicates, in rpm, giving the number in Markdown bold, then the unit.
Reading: **2600** rpm
